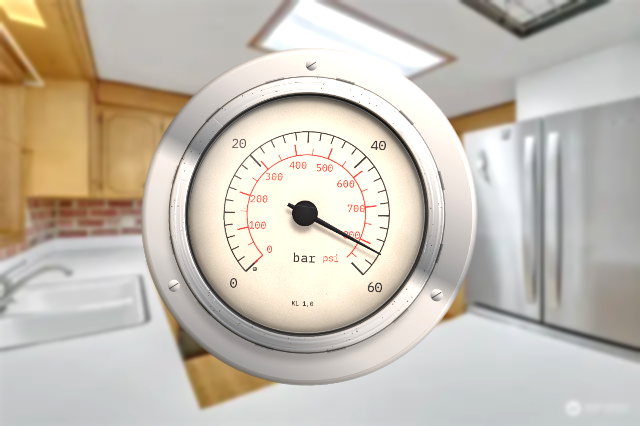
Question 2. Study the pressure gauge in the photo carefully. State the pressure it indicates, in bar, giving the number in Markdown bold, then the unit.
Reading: **56** bar
